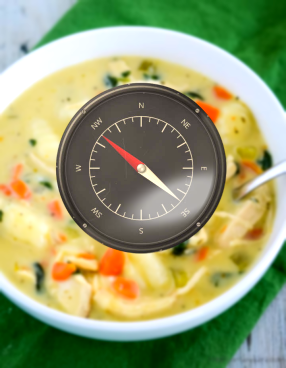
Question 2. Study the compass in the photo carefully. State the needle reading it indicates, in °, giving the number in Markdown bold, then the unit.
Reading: **310** °
